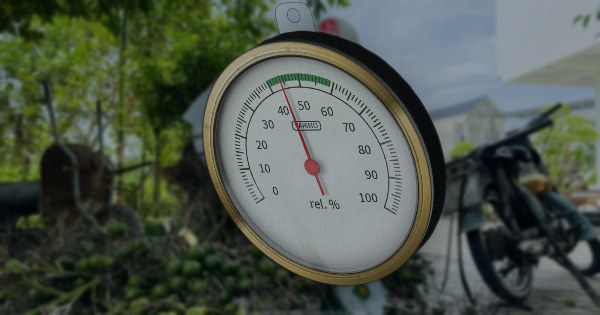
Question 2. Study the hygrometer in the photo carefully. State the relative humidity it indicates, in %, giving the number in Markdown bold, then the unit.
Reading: **45** %
